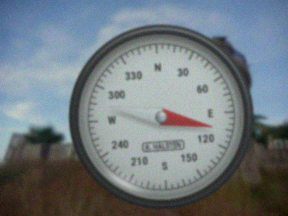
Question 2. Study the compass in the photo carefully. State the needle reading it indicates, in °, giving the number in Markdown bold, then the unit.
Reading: **105** °
